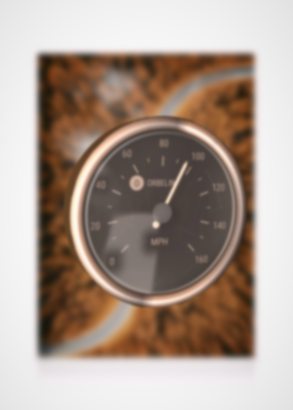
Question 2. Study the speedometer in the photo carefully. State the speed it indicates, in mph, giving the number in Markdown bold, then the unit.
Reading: **95** mph
